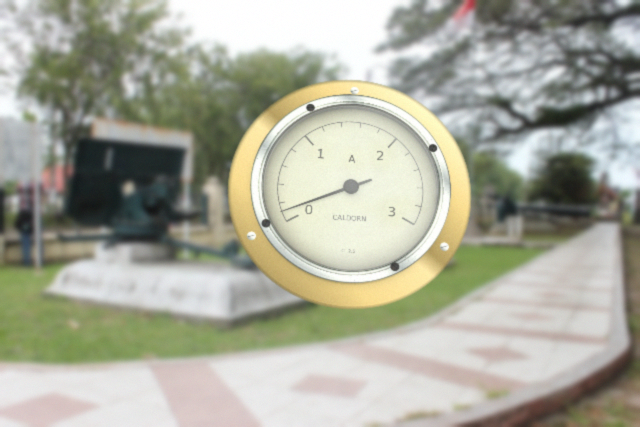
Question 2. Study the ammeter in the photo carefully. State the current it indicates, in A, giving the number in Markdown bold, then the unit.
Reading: **0.1** A
